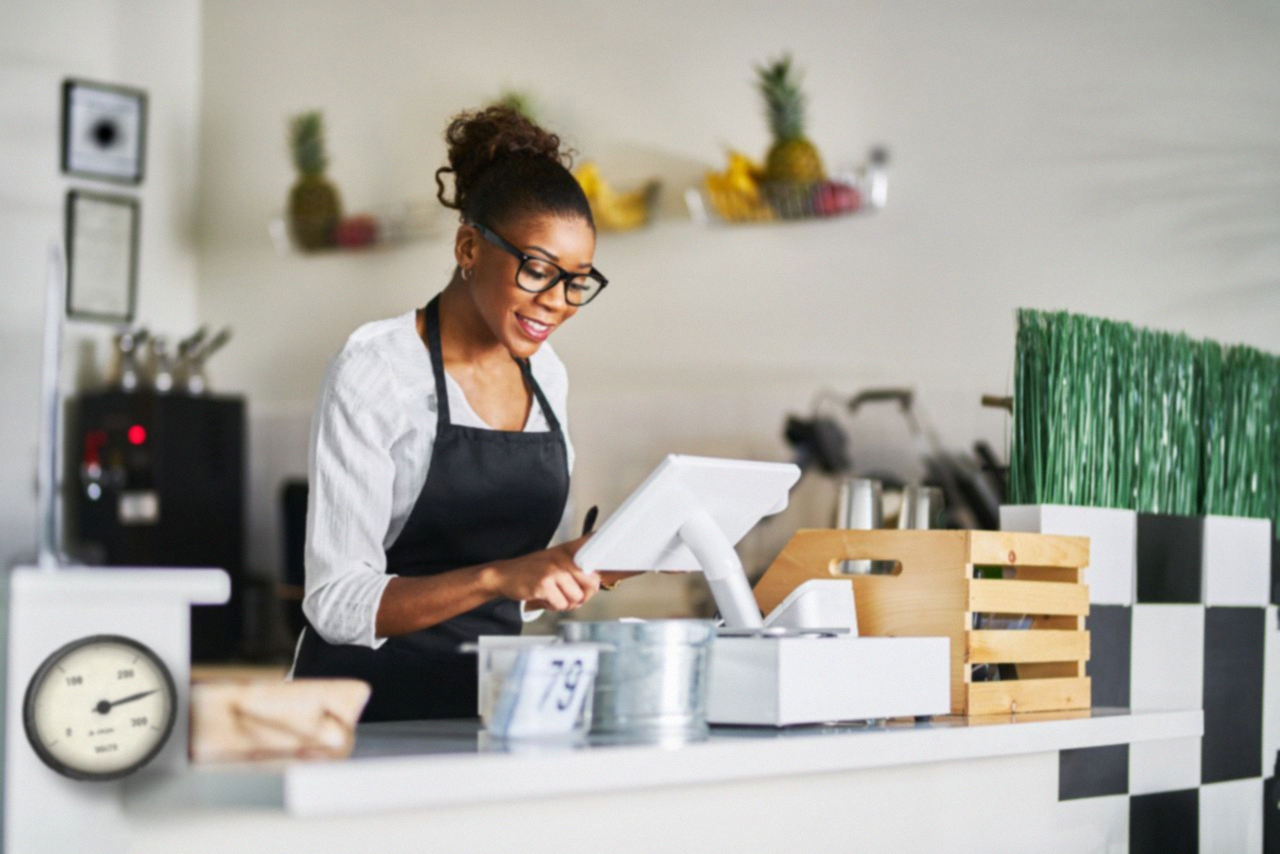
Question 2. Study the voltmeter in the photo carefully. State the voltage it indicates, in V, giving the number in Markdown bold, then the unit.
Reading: **250** V
